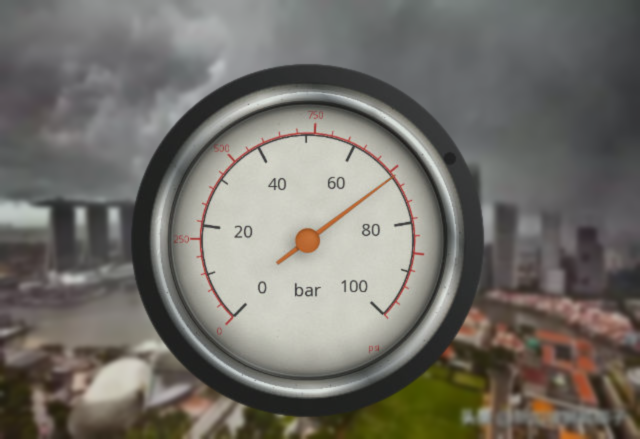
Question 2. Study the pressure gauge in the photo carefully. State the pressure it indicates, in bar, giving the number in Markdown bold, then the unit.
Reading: **70** bar
